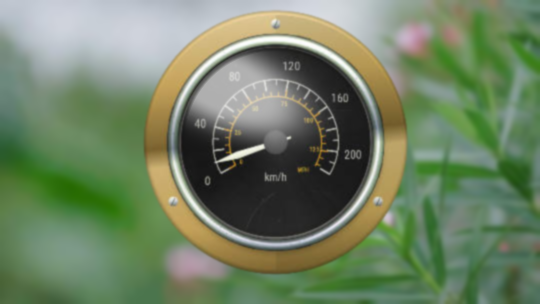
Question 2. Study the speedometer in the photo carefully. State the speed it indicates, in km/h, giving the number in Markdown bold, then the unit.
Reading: **10** km/h
